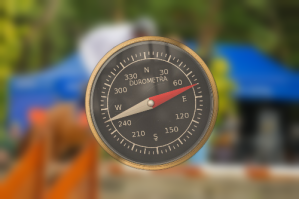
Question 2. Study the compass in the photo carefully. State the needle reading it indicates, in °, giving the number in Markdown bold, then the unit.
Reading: **75** °
